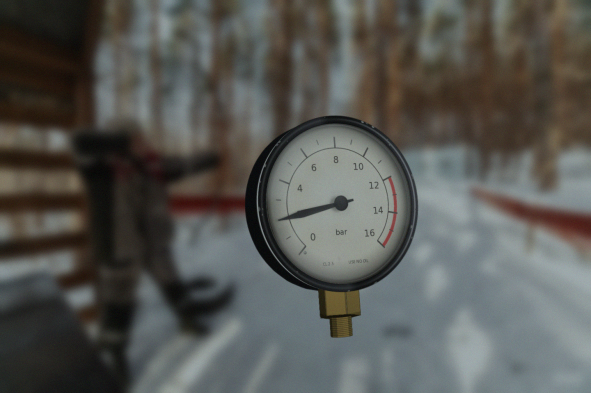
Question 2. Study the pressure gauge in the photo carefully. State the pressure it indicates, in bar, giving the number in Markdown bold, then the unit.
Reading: **2** bar
